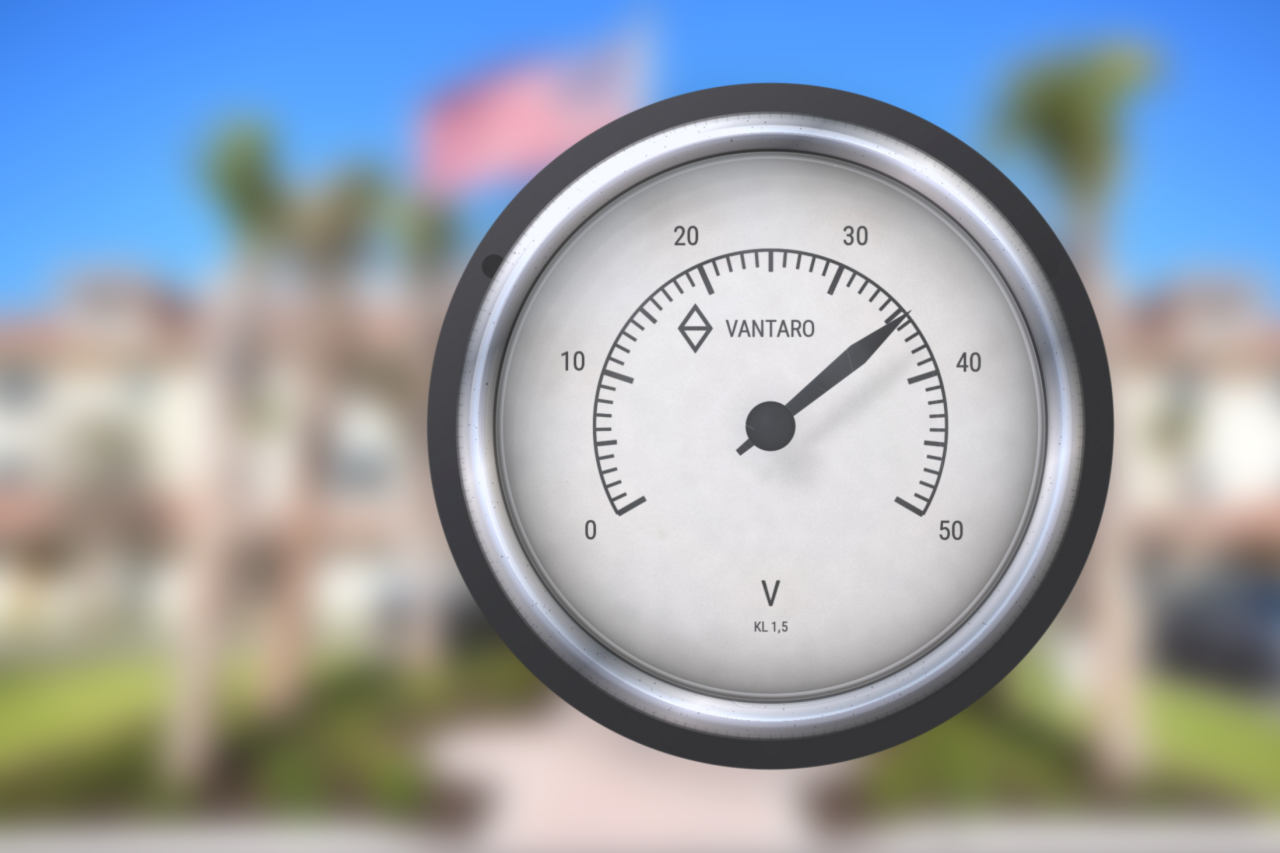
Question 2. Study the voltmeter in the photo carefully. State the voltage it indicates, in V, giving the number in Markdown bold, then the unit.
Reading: **35.5** V
